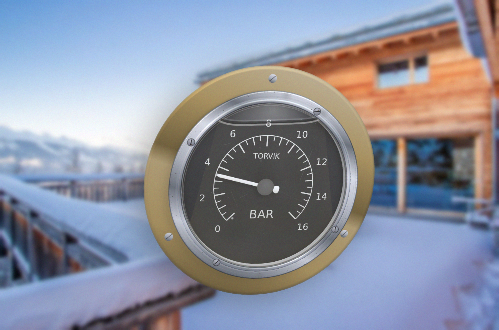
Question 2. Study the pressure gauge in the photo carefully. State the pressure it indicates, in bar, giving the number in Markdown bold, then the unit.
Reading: **3.5** bar
